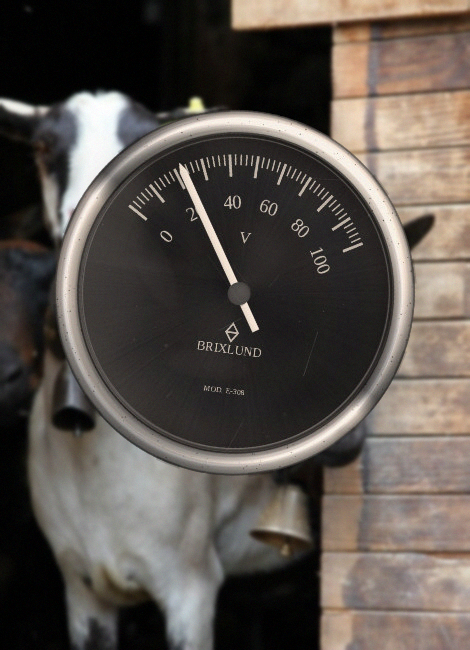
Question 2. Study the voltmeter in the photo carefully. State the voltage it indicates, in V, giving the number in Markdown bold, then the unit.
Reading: **22** V
